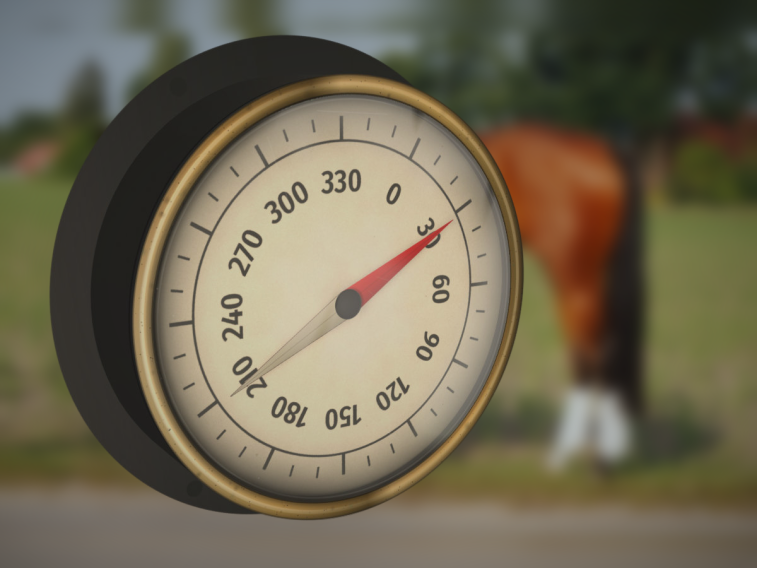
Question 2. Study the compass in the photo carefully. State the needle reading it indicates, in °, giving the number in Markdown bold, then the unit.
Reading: **30** °
